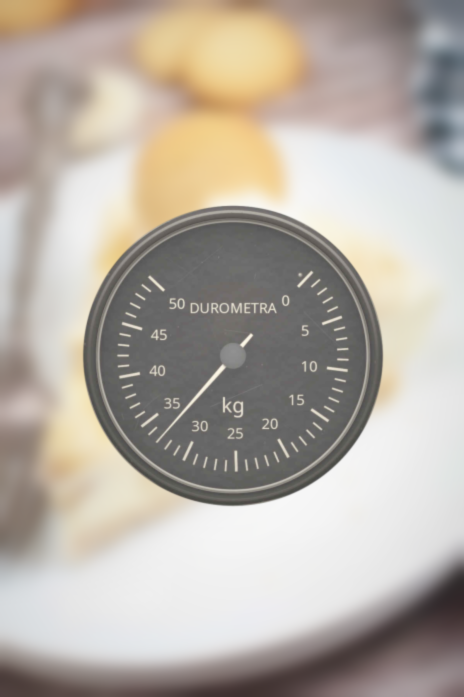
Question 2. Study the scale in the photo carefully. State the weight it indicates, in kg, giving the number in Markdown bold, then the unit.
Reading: **33** kg
